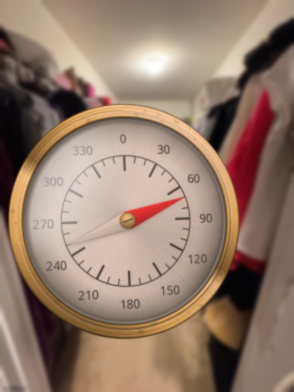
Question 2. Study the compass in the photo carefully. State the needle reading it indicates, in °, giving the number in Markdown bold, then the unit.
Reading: **70** °
